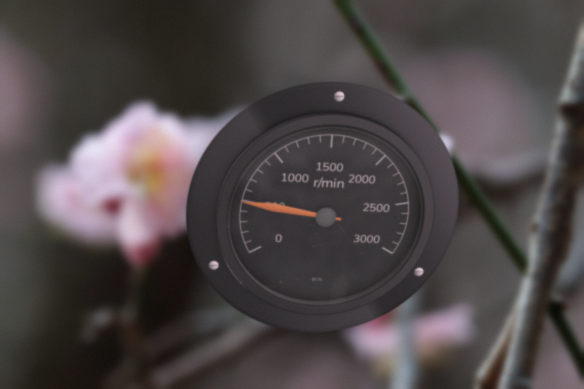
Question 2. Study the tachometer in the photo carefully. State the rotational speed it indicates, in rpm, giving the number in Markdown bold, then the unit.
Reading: **500** rpm
